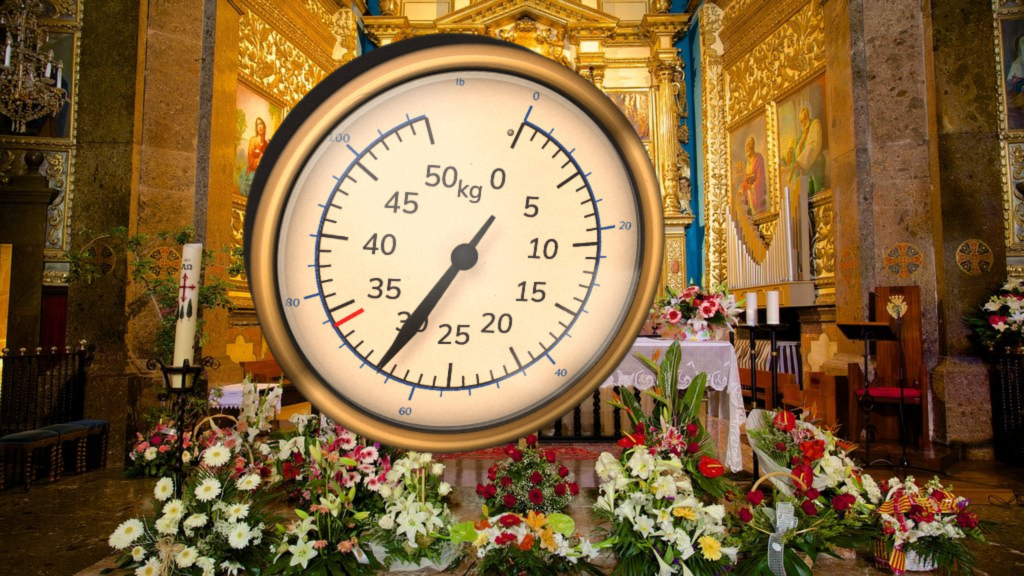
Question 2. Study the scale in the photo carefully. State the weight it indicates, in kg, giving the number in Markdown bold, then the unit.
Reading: **30** kg
